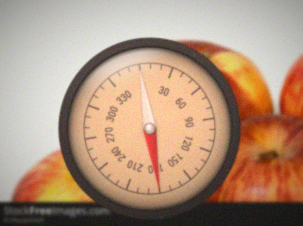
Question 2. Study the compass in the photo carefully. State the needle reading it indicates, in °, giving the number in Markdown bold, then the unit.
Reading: **180** °
